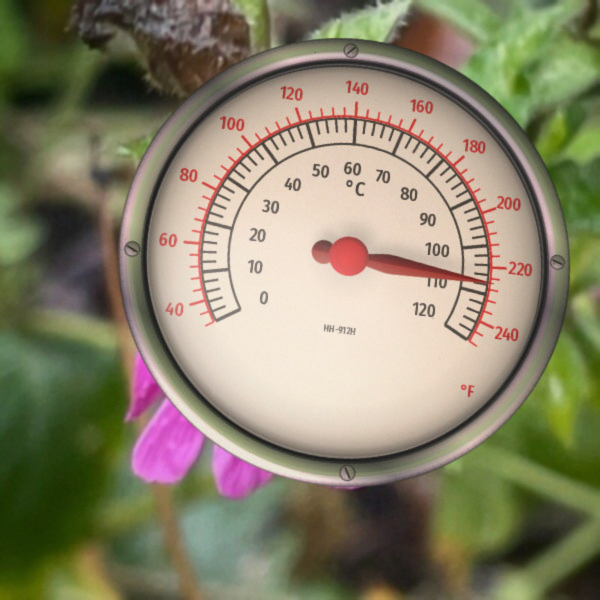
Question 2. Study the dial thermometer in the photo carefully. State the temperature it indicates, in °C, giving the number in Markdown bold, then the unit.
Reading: **108** °C
